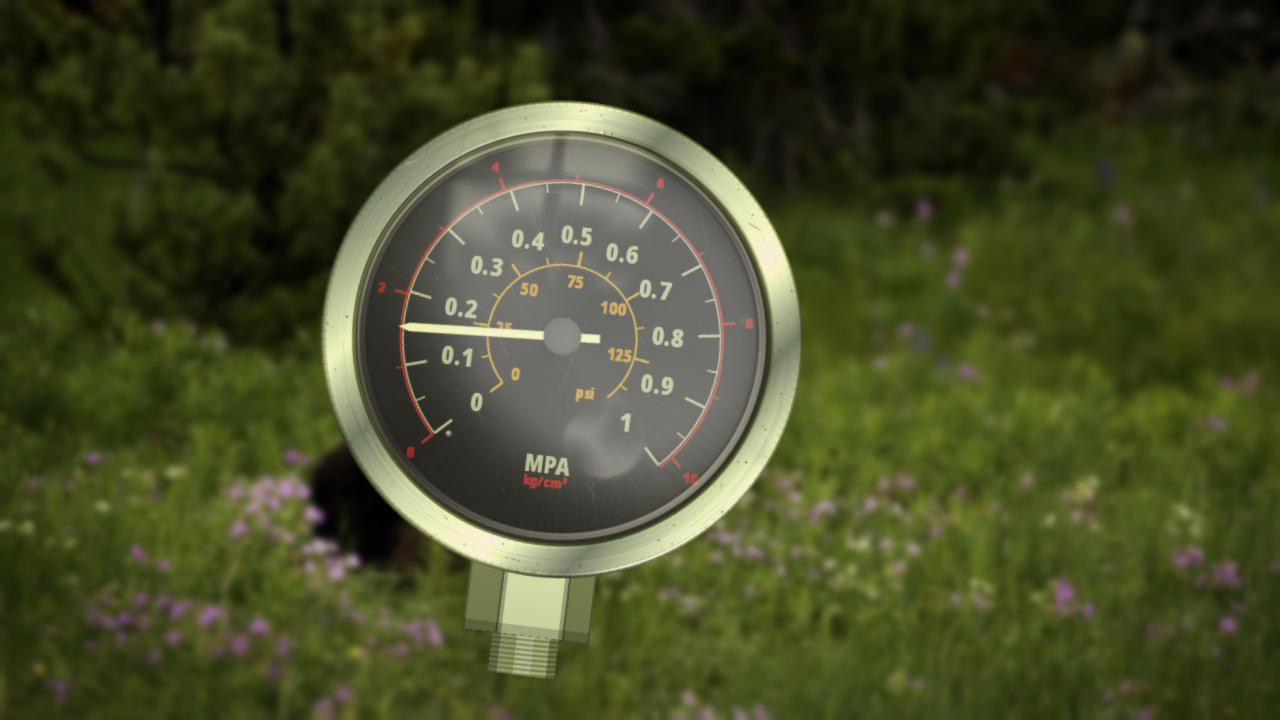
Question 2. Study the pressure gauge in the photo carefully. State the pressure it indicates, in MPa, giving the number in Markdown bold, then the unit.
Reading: **0.15** MPa
